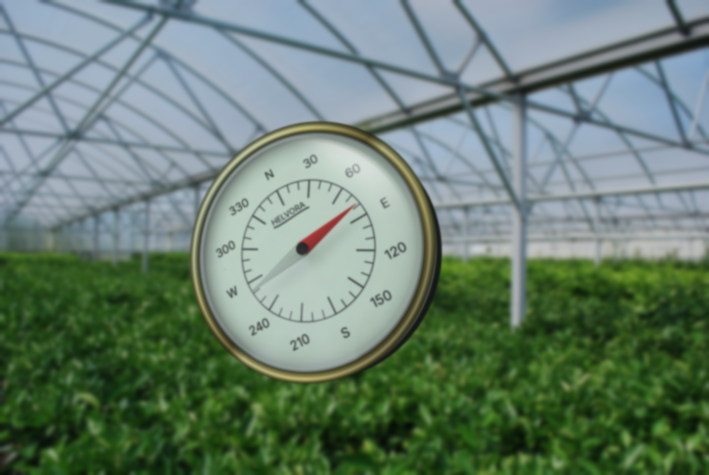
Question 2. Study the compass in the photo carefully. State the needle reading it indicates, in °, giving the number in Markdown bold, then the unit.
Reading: **80** °
